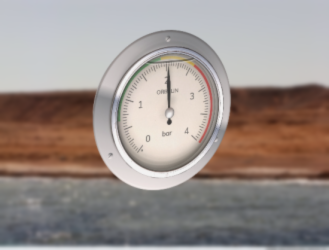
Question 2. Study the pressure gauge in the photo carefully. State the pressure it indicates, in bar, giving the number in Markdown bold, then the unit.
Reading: **2** bar
